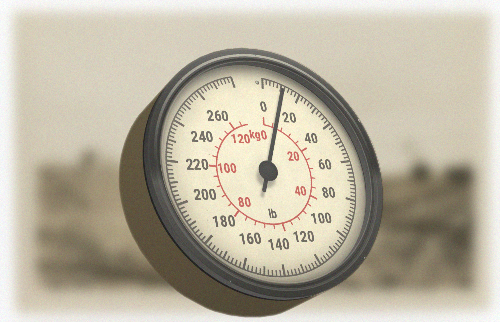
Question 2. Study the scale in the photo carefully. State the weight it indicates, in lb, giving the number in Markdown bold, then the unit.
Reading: **10** lb
